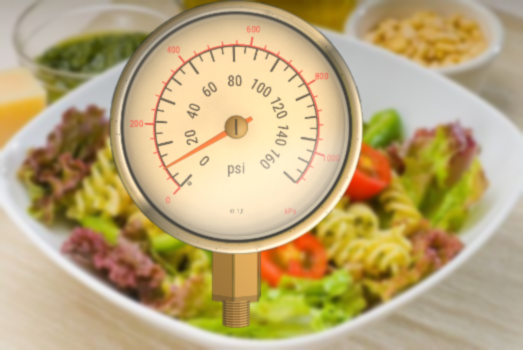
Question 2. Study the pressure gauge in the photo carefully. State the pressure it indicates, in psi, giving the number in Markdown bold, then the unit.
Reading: **10** psi
